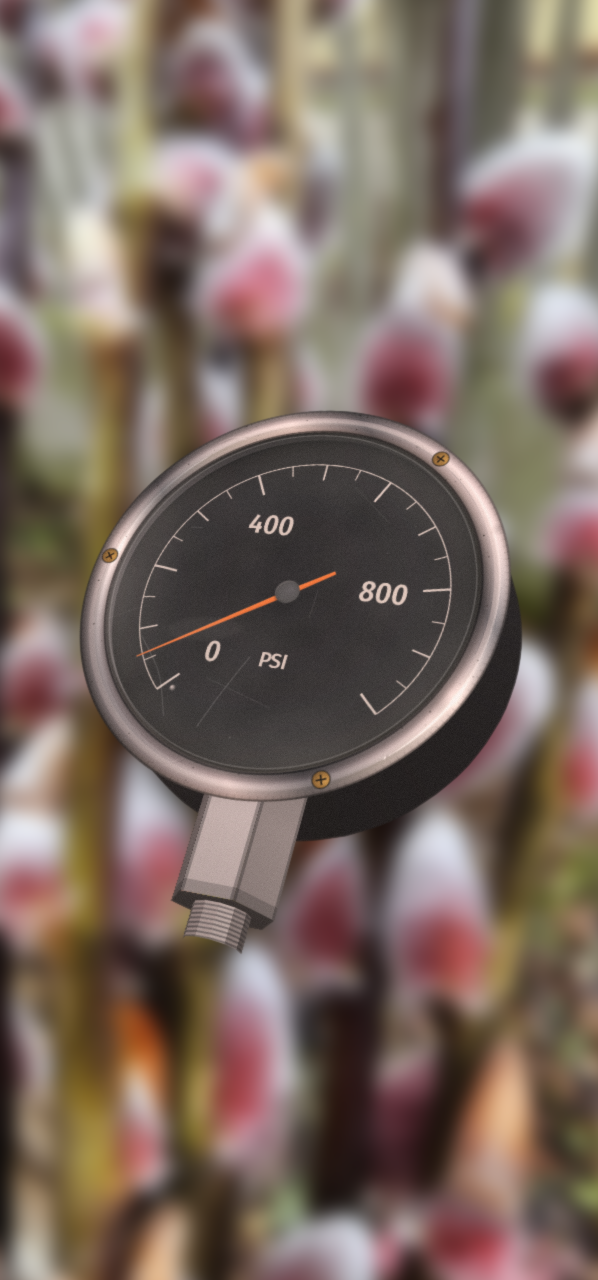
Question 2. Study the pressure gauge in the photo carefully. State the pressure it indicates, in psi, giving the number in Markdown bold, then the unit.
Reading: **50** psi
